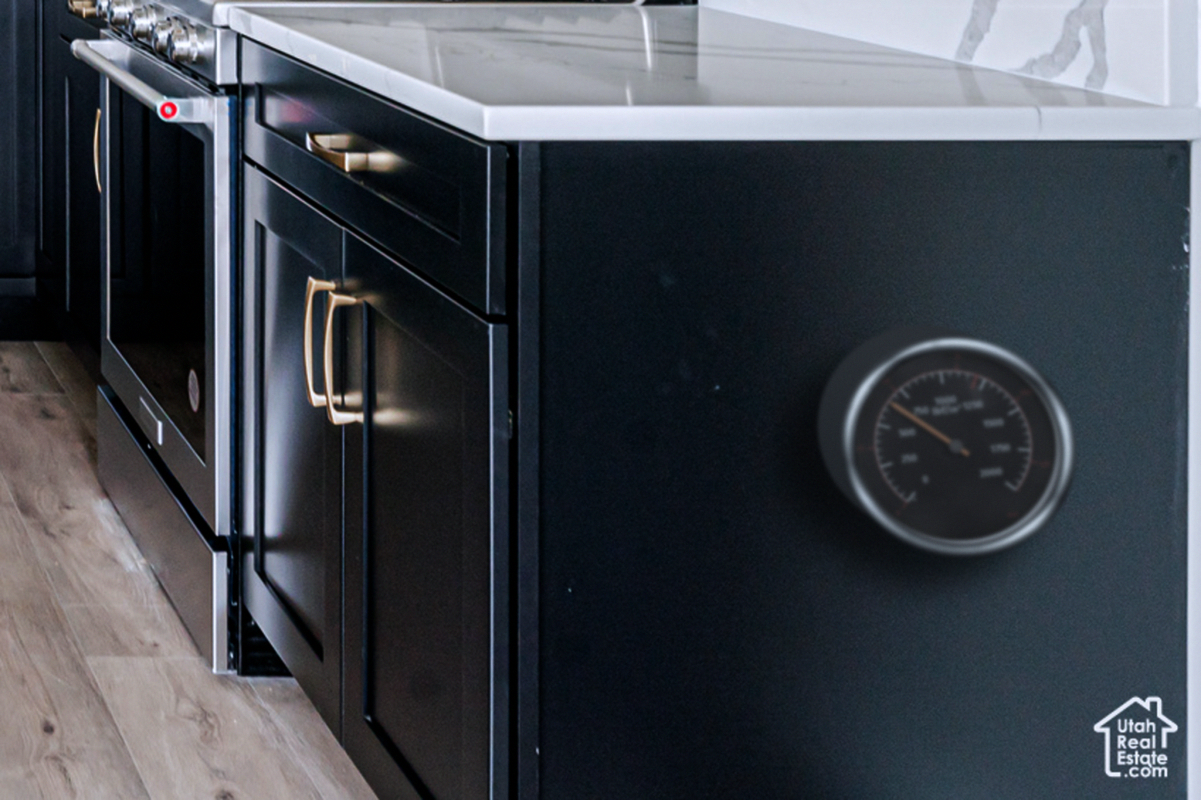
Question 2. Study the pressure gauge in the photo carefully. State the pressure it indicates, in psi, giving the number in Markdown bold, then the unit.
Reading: **650** psi
